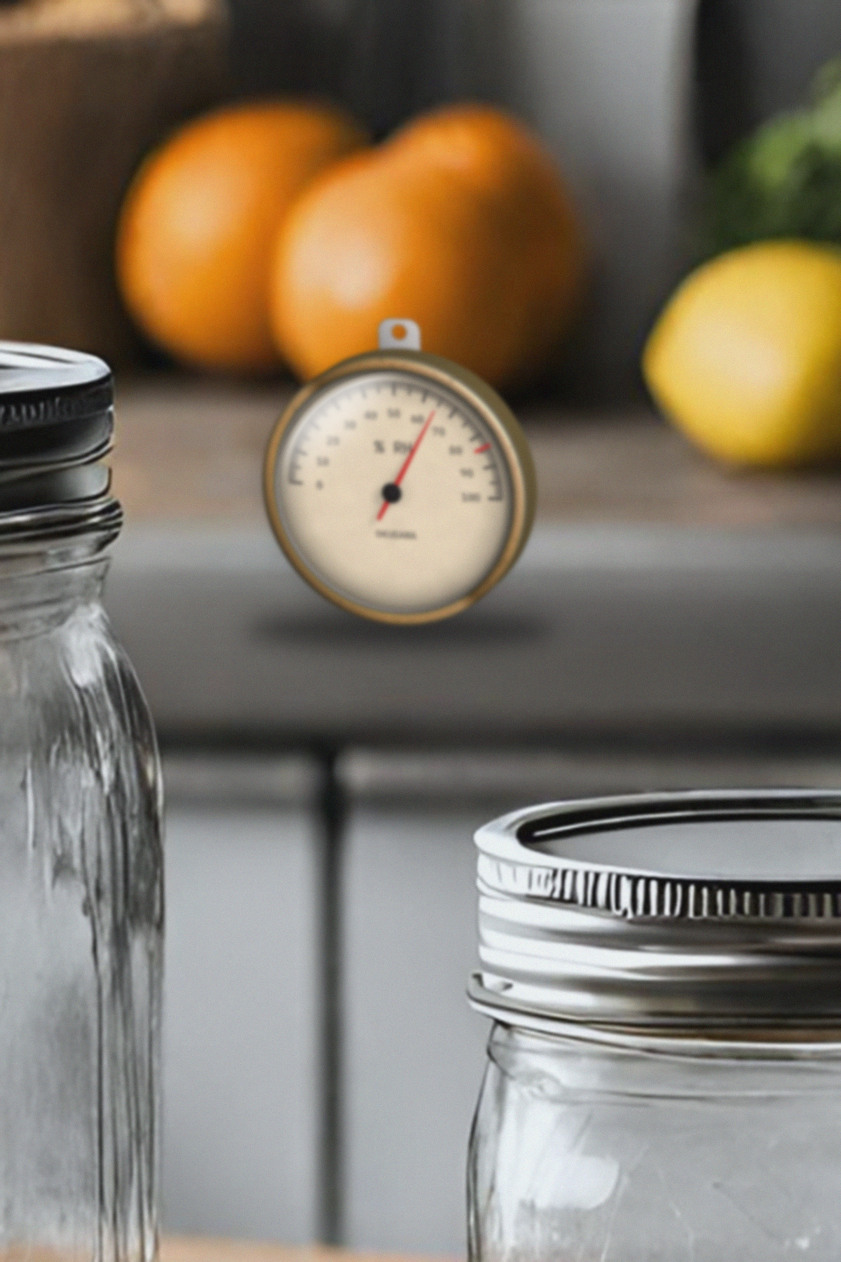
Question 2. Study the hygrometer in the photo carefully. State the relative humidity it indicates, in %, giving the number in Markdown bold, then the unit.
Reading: **65** %
